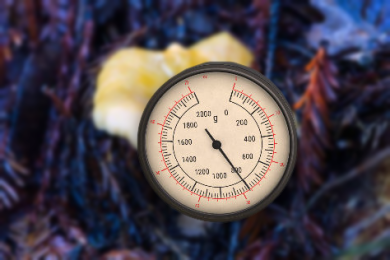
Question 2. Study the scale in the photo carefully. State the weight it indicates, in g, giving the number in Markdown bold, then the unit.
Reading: **800** g
